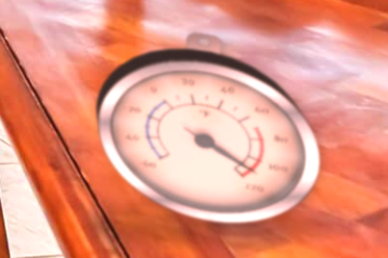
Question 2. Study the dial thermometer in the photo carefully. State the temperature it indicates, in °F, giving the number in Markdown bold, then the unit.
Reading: **110** °F
